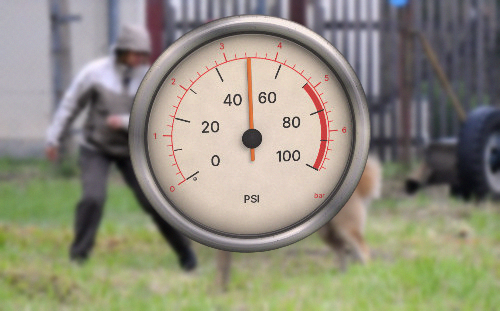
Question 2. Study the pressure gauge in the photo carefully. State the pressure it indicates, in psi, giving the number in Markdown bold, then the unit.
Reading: **50** psi
